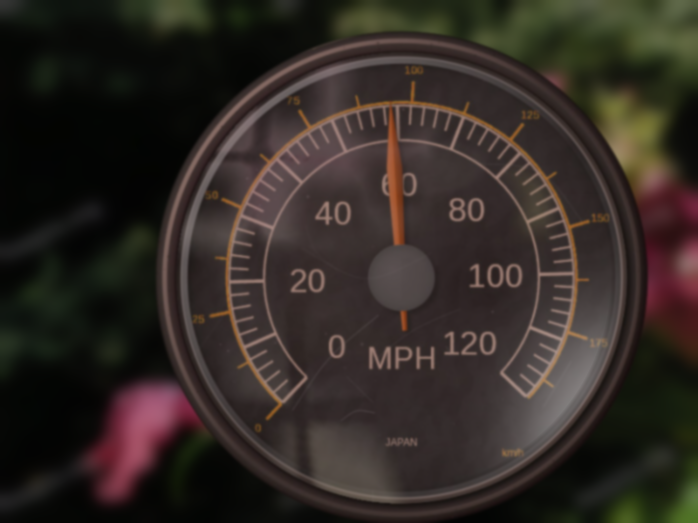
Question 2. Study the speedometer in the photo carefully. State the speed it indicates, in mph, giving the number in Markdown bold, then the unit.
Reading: **59** mph
